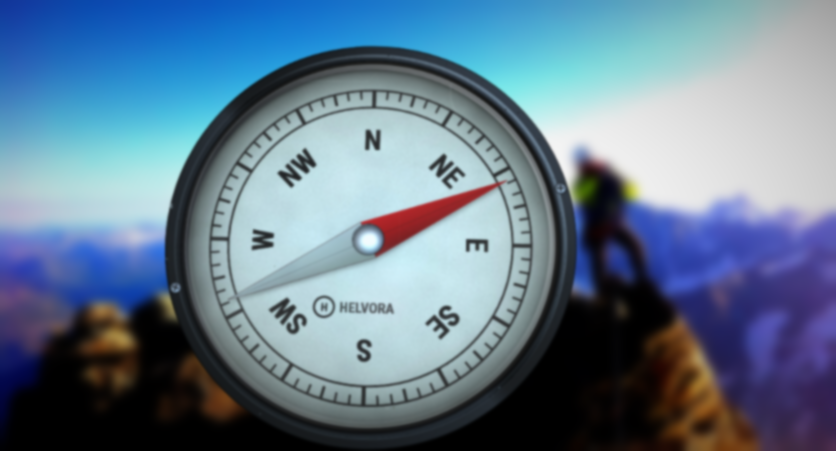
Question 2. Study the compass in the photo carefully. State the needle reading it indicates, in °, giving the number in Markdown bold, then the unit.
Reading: **65** °
